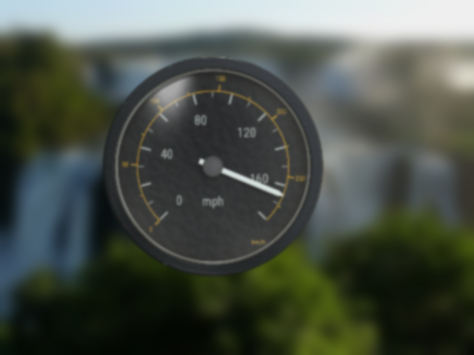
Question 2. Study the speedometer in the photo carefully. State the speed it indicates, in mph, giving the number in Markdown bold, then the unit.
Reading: **165** mph
